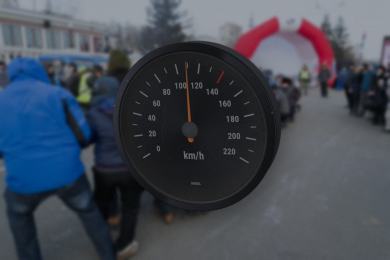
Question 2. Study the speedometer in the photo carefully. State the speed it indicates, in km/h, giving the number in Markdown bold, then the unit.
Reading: **110** km/h
